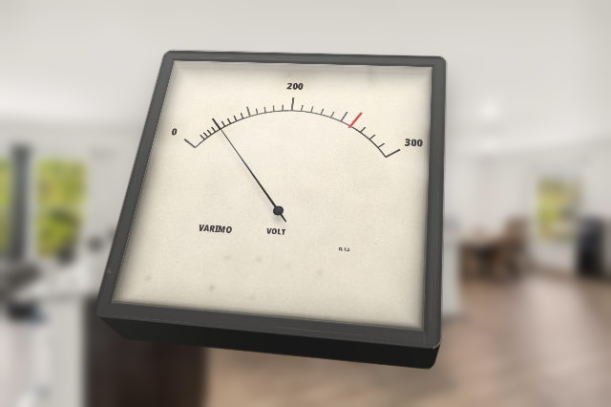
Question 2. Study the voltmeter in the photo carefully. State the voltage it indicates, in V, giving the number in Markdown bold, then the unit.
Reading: **100** V
